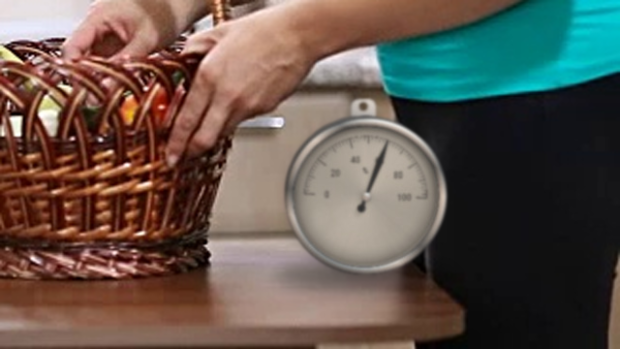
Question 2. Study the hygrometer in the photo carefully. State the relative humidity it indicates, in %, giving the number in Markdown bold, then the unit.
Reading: **60** %
